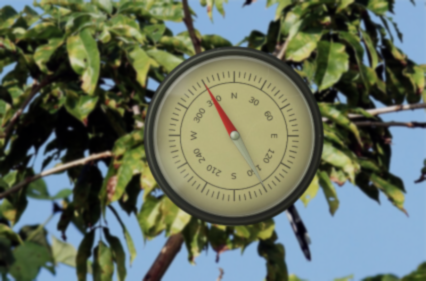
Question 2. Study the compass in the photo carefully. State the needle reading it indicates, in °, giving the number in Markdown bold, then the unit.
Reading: **330** °
